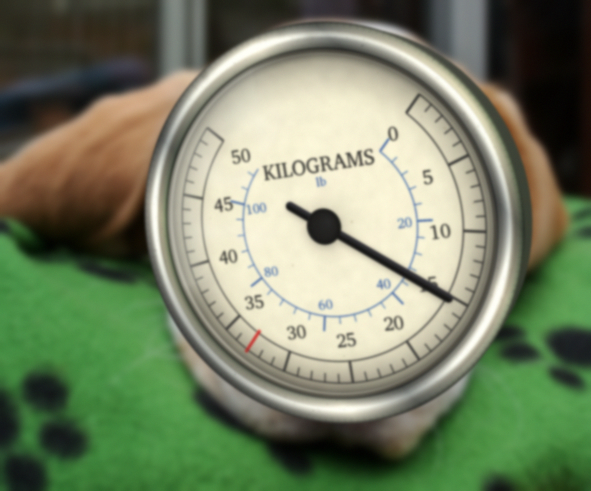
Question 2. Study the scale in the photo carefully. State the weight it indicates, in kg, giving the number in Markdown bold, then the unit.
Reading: **15** kg
